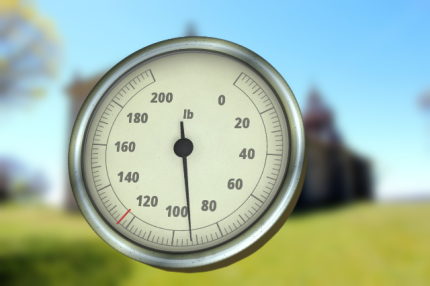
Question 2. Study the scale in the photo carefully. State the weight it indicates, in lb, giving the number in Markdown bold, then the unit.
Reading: **92** lb
